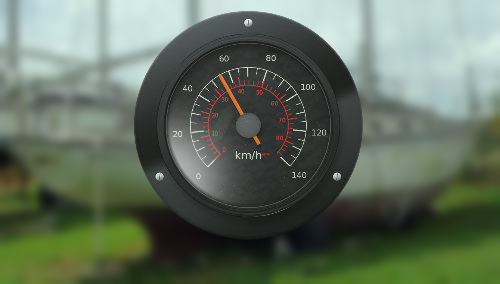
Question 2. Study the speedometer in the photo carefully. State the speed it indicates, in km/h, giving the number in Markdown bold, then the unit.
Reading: **55** km/h
